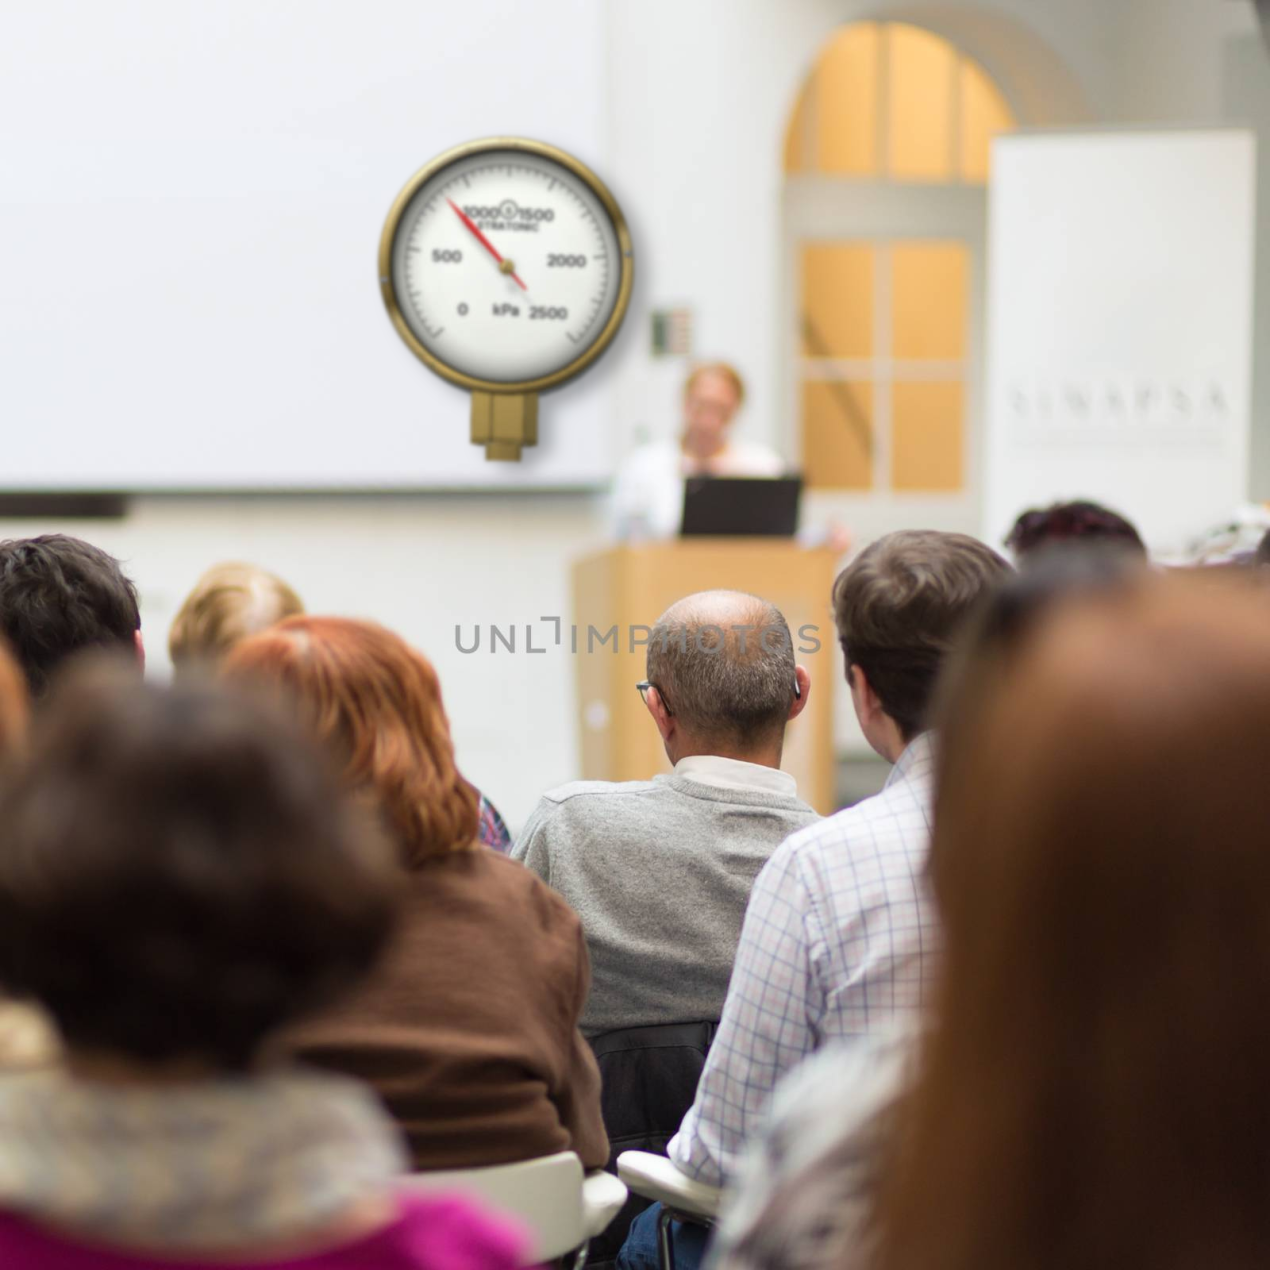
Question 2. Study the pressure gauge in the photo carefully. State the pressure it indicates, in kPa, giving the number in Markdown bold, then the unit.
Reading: **850** kPa
